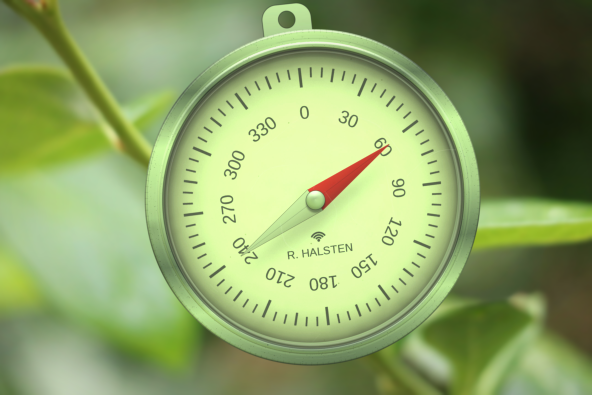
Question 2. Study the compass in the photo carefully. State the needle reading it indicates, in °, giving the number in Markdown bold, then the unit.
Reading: **60** °
